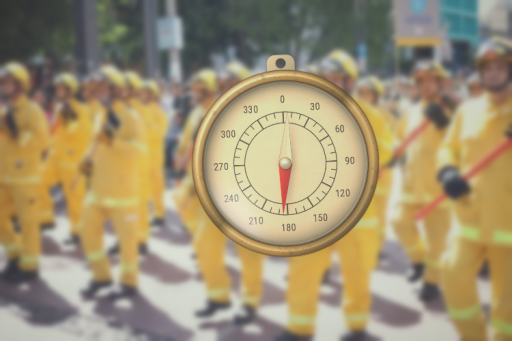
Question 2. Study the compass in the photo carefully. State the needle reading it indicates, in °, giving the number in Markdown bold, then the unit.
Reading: **185** °
